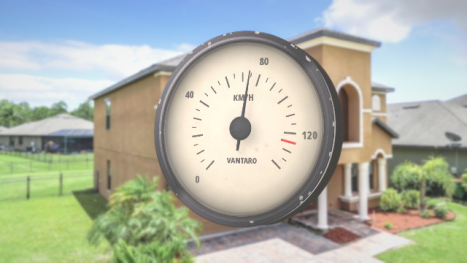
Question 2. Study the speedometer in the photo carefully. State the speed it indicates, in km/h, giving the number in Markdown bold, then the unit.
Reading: **75** km/h
